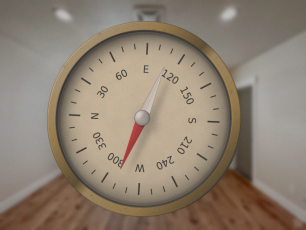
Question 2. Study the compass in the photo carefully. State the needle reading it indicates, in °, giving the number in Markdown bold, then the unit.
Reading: **290** °
